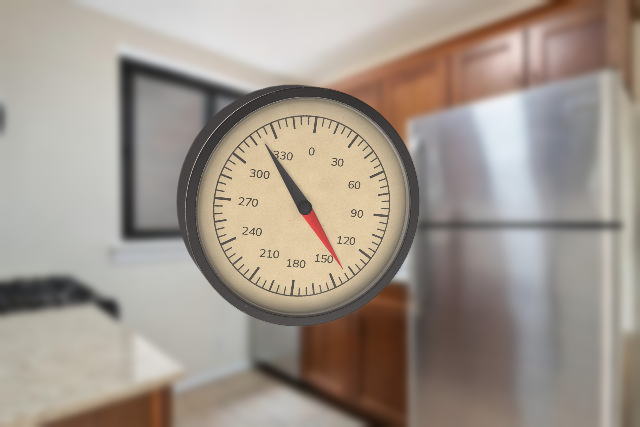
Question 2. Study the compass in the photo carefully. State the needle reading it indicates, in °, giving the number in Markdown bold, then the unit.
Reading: **140** °
